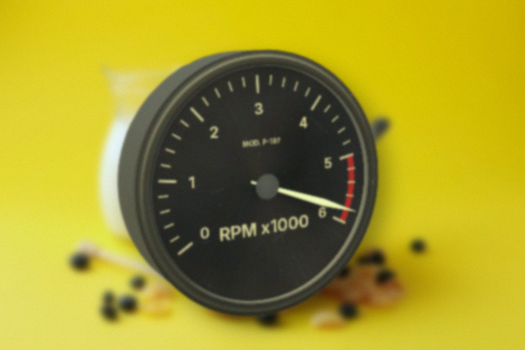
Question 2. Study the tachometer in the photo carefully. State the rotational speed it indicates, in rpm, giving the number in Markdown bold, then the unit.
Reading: **5800** rpm
